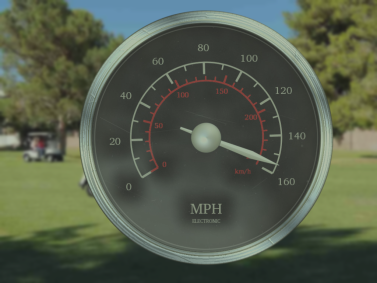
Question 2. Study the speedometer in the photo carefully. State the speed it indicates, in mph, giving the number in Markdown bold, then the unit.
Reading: **155** mph
